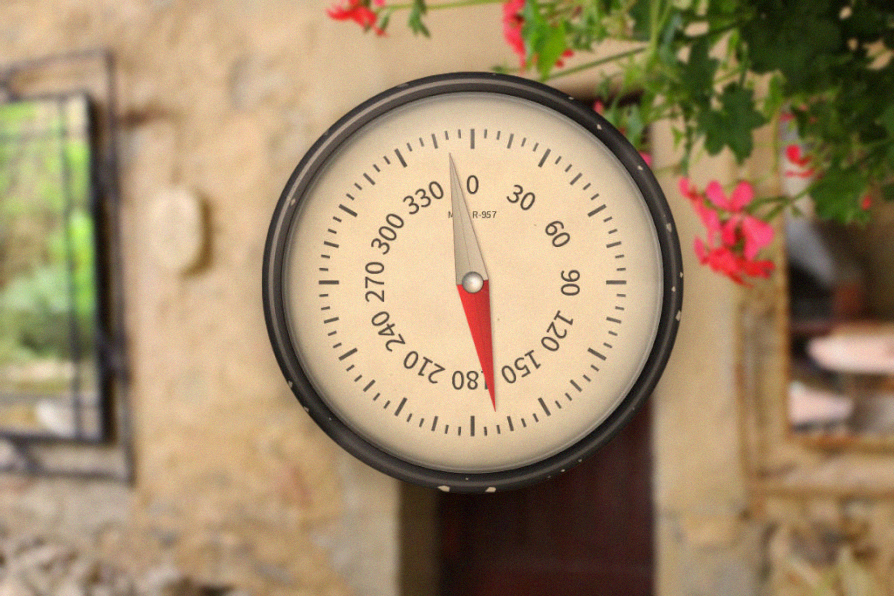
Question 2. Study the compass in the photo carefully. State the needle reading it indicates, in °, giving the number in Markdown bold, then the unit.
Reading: **170** °
